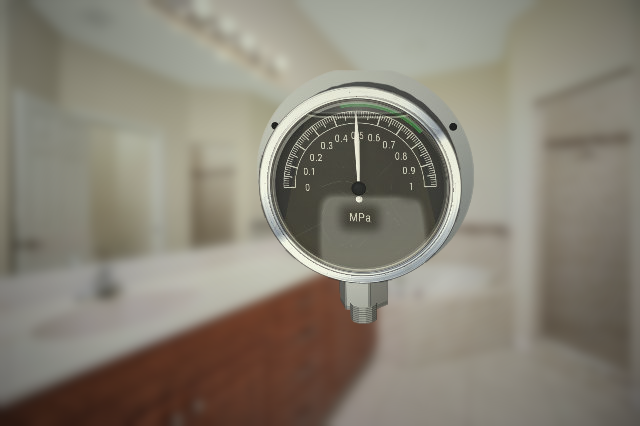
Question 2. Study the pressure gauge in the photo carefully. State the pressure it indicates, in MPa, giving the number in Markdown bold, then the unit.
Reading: **0.5** MPa
